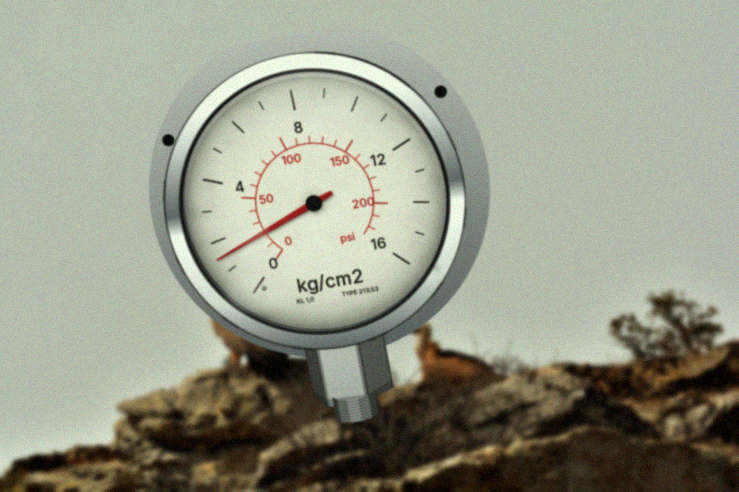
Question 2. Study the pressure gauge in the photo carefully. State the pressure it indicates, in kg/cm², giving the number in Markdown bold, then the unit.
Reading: **1.5** kg/cm²
